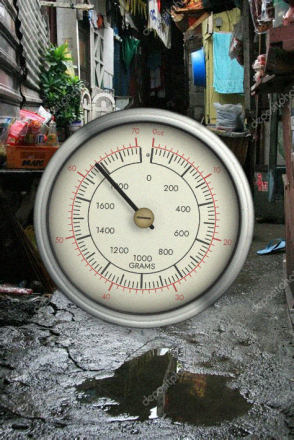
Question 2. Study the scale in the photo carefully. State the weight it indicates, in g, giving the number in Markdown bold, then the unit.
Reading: **1780** g
